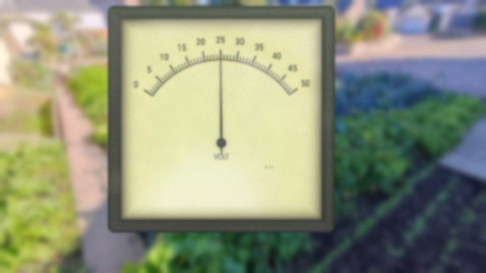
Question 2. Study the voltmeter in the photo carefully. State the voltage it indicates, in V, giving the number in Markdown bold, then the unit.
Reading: **25** V
